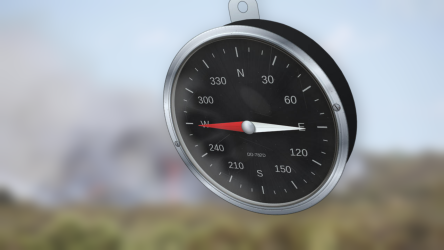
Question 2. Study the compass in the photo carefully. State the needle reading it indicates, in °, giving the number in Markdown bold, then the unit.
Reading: **270** °
